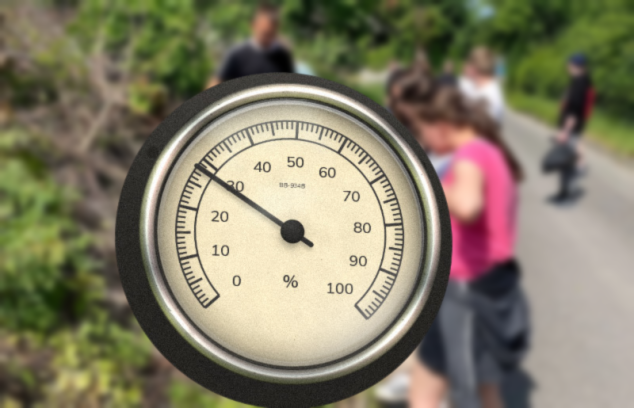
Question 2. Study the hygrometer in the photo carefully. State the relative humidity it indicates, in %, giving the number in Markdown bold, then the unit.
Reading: **28** %
